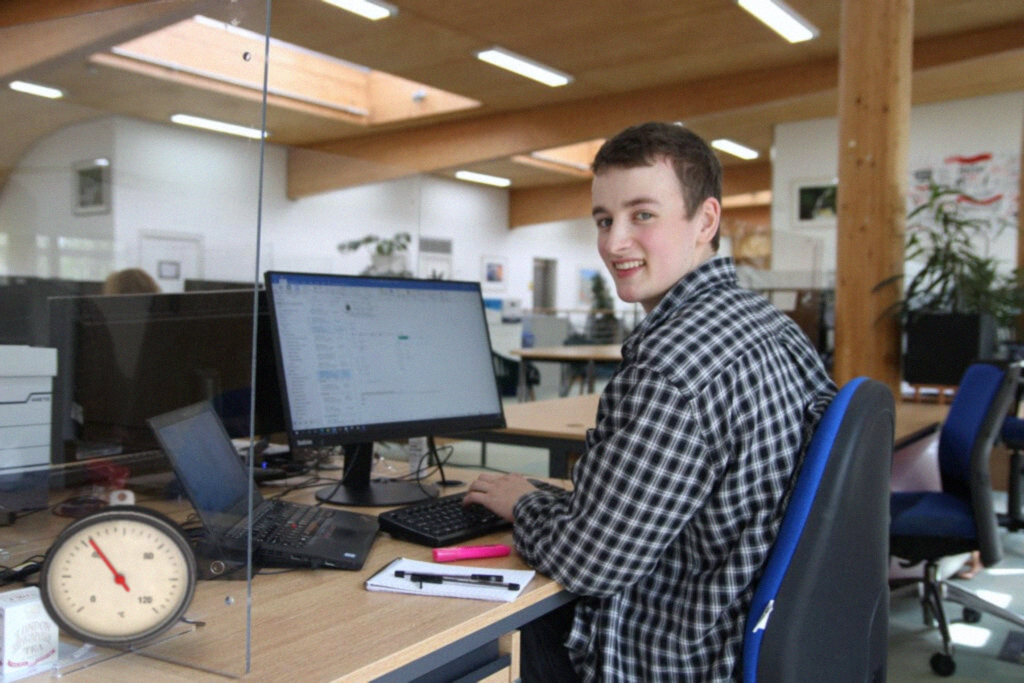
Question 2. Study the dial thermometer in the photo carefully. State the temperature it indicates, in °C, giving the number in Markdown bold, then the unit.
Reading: **44** °C
